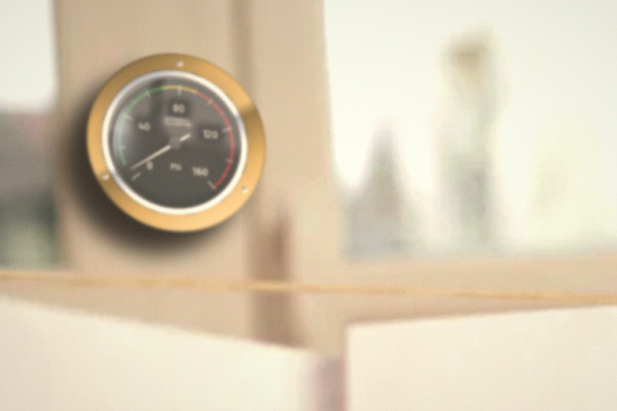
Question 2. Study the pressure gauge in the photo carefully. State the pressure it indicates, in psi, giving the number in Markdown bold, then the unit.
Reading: **5** psi
